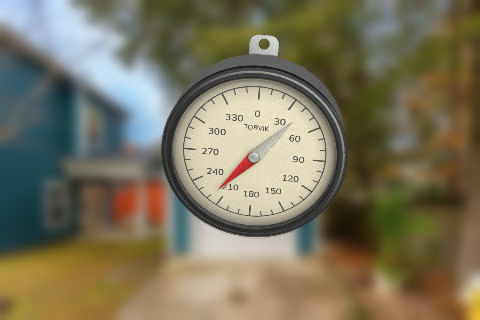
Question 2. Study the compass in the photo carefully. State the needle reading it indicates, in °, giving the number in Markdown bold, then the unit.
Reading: **220** °
